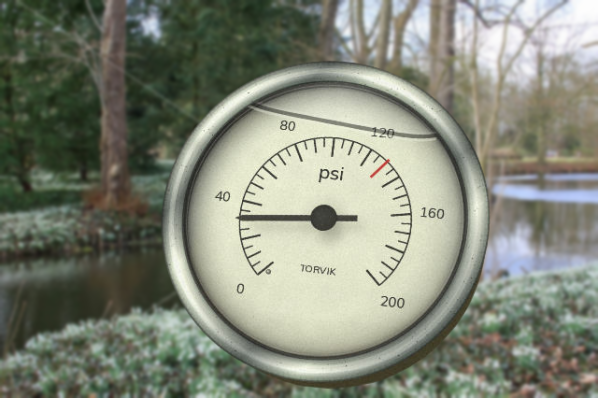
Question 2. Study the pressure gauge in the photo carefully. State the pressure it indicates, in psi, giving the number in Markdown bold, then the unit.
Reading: **30** psi
